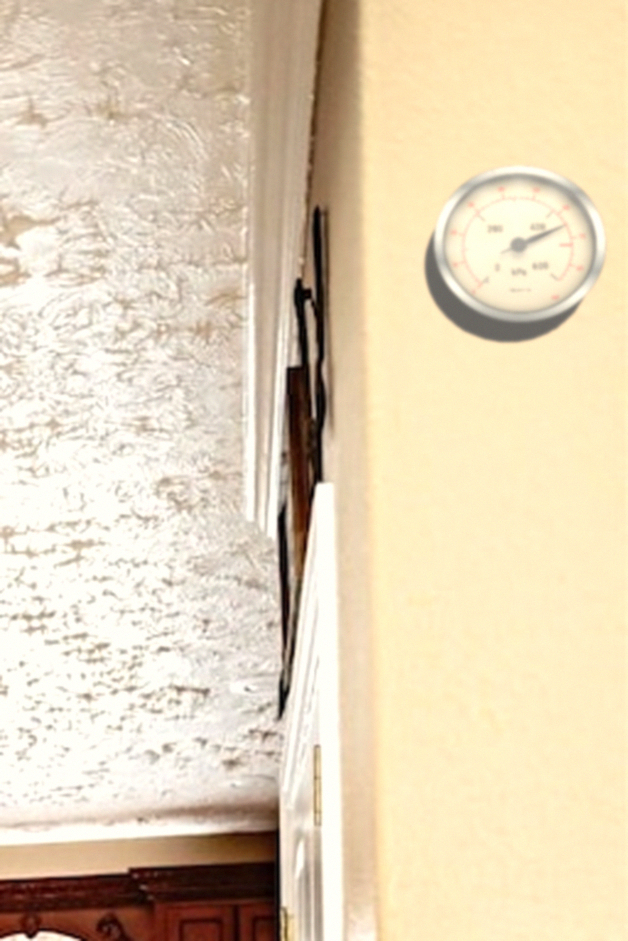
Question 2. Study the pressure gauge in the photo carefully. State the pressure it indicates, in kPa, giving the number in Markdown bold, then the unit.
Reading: **450** kPa
